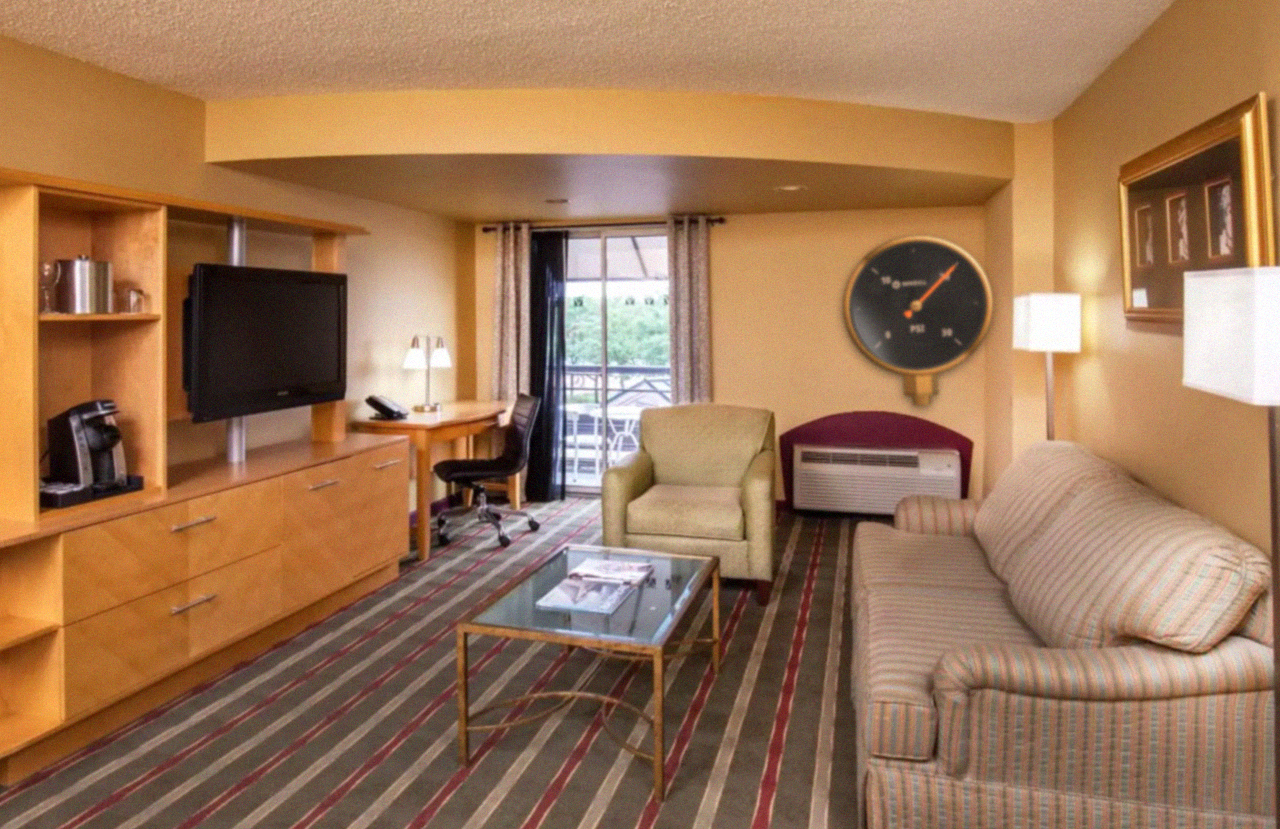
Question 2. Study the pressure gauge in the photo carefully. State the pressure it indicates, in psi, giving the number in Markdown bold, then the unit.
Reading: **20** psi
